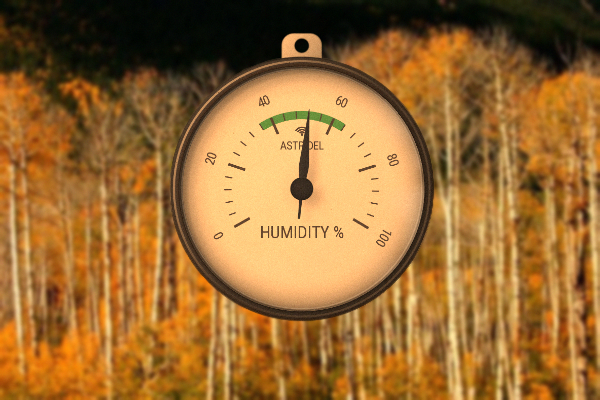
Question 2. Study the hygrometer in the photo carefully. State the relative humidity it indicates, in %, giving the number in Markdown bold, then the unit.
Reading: **52** %
